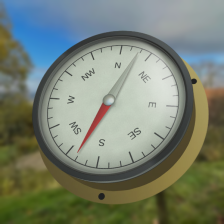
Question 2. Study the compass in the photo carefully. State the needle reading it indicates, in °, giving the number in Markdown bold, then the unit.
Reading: **200** °
